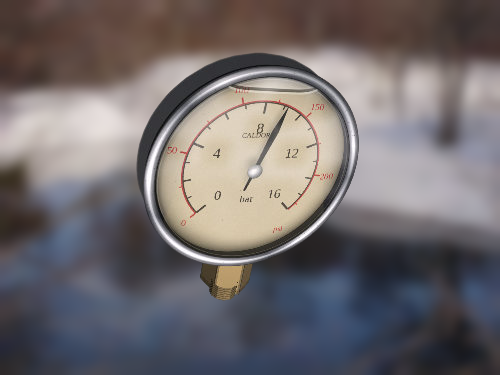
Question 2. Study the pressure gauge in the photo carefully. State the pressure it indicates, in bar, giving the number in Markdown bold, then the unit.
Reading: **9** bar
